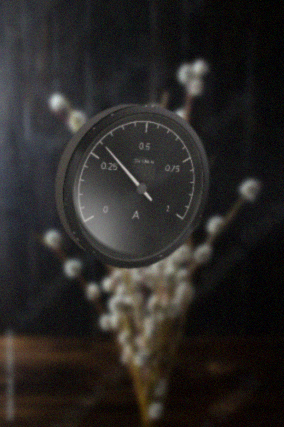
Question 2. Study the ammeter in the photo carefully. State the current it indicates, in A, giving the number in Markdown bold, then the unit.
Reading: **0.3** A
